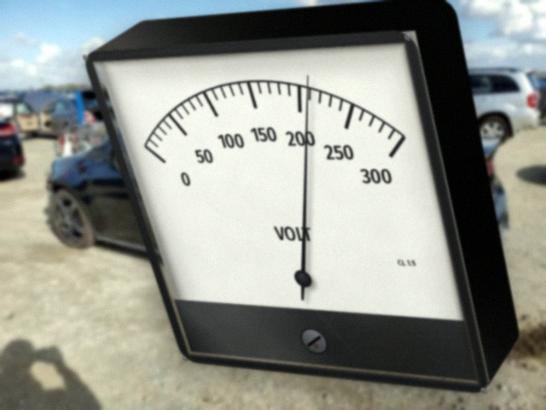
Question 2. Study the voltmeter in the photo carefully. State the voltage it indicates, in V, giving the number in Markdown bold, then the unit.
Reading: **210** V
